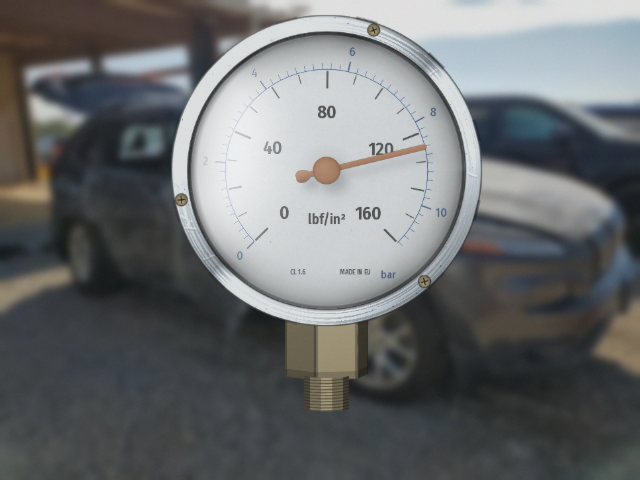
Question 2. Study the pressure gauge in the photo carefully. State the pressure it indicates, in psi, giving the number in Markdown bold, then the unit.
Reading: **125** psi
